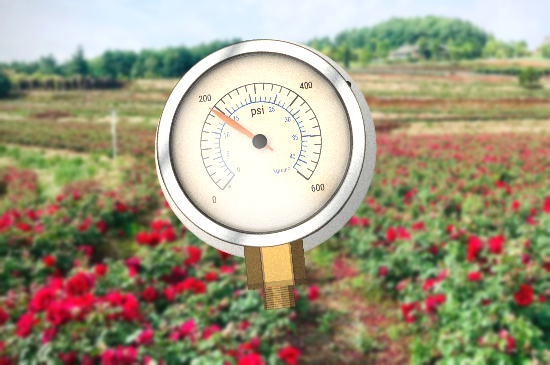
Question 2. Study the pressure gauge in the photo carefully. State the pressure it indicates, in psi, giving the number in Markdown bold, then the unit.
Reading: **190** psi
